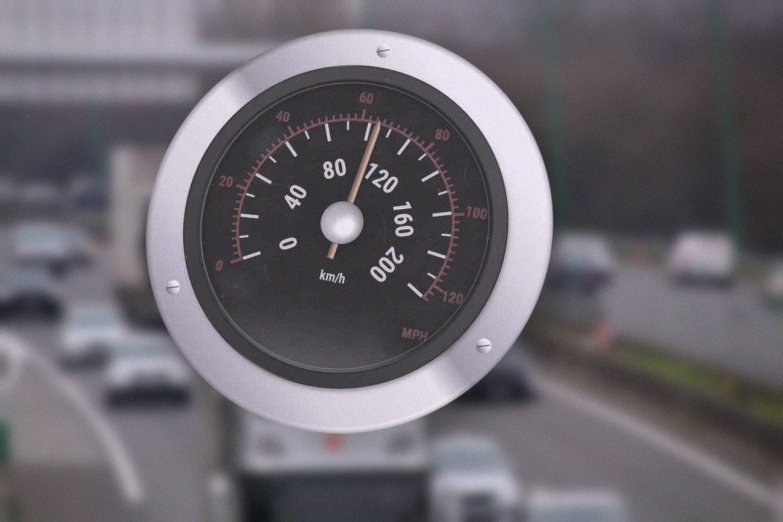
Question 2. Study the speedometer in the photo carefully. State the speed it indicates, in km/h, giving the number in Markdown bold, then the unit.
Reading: **105** km/h
